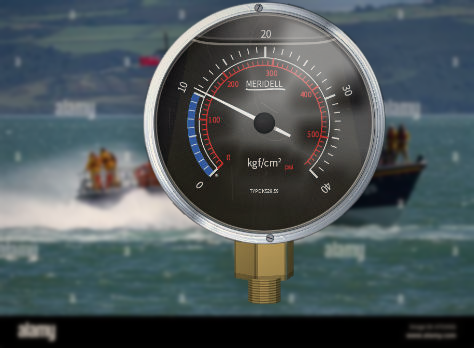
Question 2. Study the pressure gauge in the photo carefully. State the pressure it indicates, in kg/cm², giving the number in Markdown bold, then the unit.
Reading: **10.5** kg/cm²
